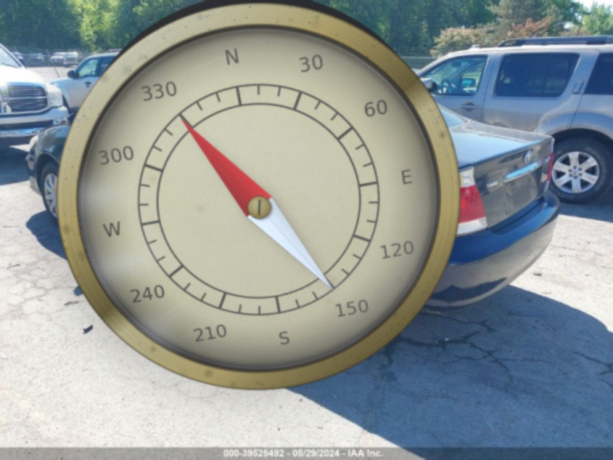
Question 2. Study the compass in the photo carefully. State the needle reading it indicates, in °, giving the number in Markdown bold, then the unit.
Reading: **330** °
